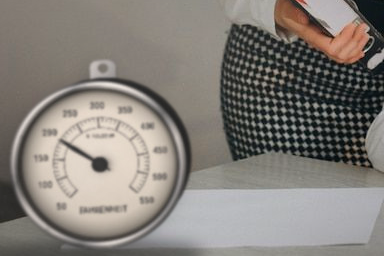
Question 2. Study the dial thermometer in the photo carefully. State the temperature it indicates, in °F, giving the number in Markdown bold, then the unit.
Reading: **200** °F
